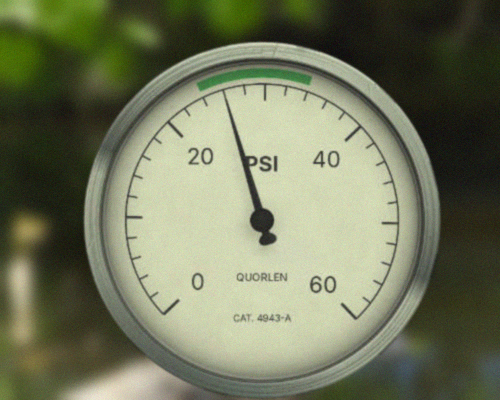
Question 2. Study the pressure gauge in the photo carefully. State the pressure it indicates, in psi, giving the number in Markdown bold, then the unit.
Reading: **26** psi
